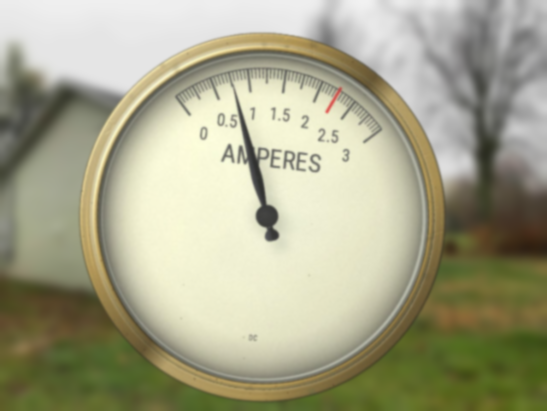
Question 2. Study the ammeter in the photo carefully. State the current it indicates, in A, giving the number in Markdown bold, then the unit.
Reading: **0.75** A
